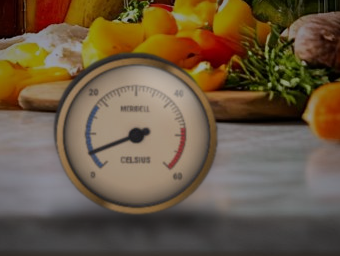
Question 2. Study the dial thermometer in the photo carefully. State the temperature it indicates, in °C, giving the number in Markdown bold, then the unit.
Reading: **5** °C
